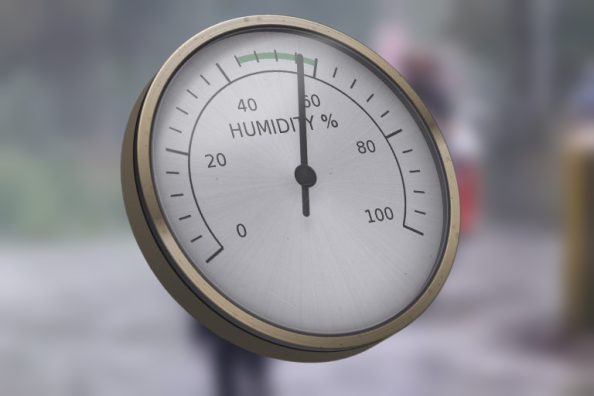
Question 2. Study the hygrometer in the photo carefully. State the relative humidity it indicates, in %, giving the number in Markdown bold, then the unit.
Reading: **56** %
